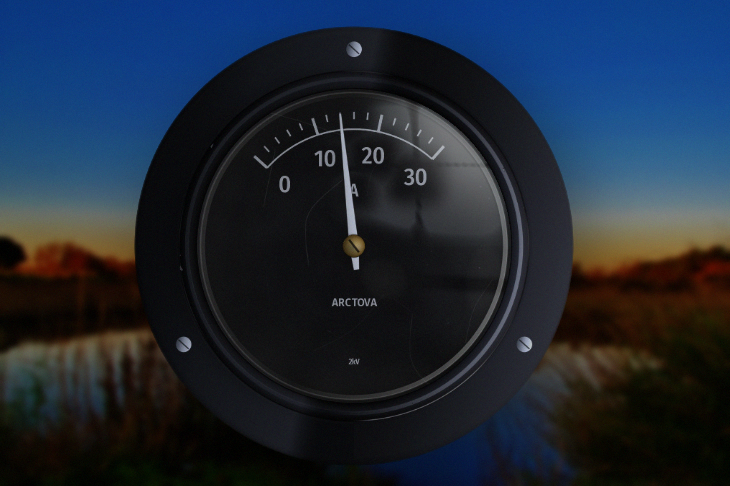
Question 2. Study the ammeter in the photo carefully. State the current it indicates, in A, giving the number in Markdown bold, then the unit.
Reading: **14** A
